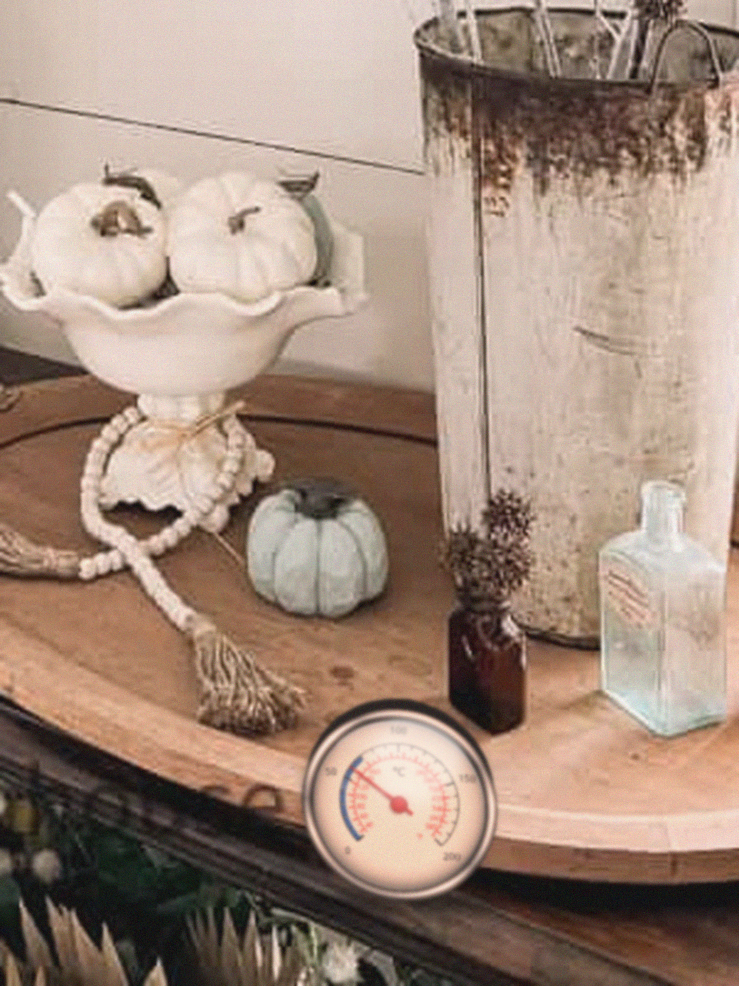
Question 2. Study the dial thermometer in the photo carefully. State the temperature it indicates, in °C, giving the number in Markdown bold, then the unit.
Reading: **60** °C
